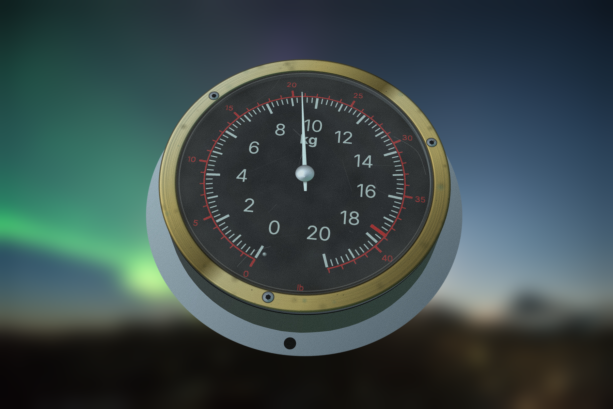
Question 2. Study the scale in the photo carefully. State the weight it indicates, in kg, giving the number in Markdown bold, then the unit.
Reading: **9.4** kg
